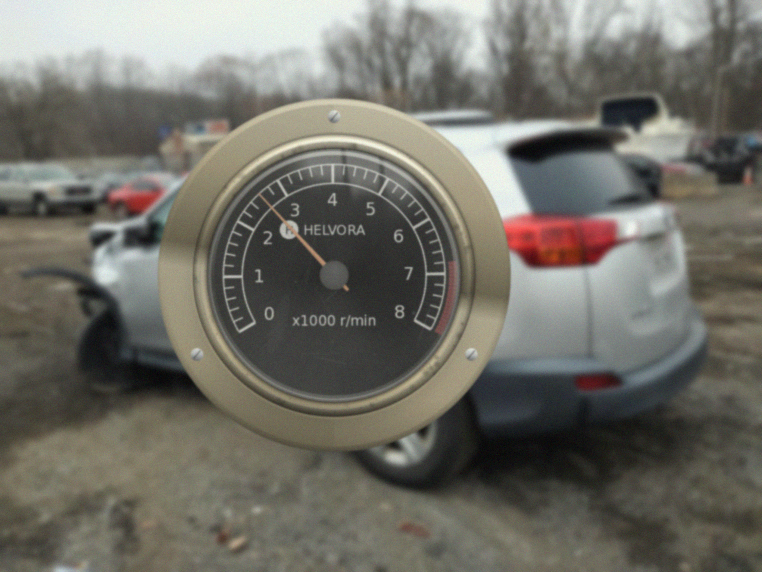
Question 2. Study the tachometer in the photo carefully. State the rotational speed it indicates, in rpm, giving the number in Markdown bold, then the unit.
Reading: **2600** rpm
